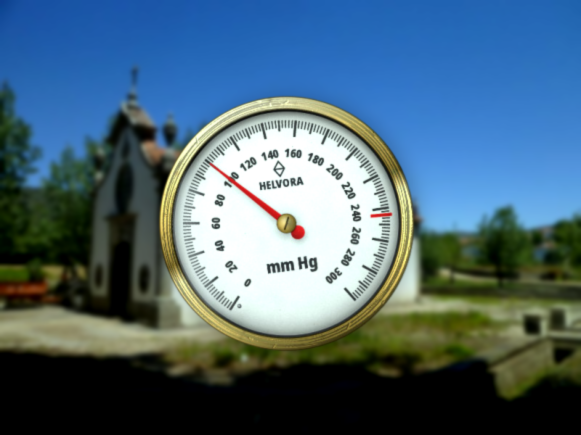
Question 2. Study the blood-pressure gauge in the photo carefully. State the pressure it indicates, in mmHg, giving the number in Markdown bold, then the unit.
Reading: **100** mmHg
